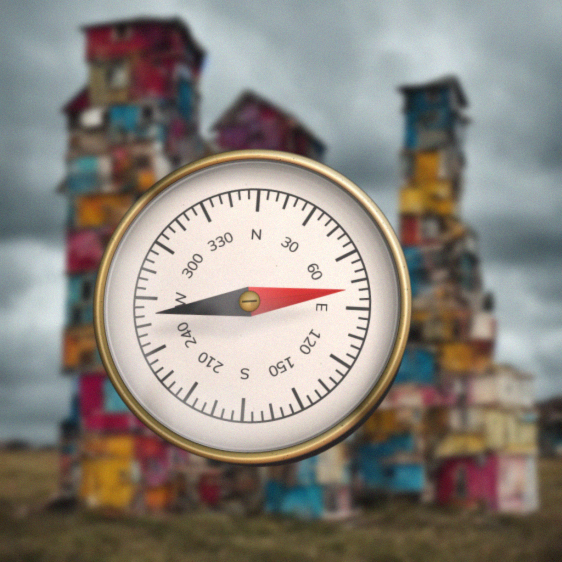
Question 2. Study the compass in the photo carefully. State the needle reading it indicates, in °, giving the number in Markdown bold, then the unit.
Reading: **80** °
